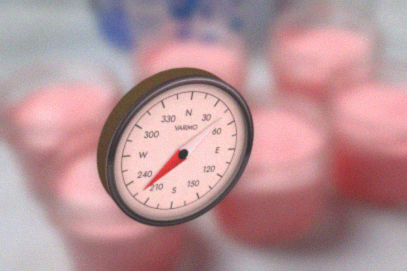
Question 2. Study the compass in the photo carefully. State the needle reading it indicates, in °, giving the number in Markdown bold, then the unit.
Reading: **225** °
